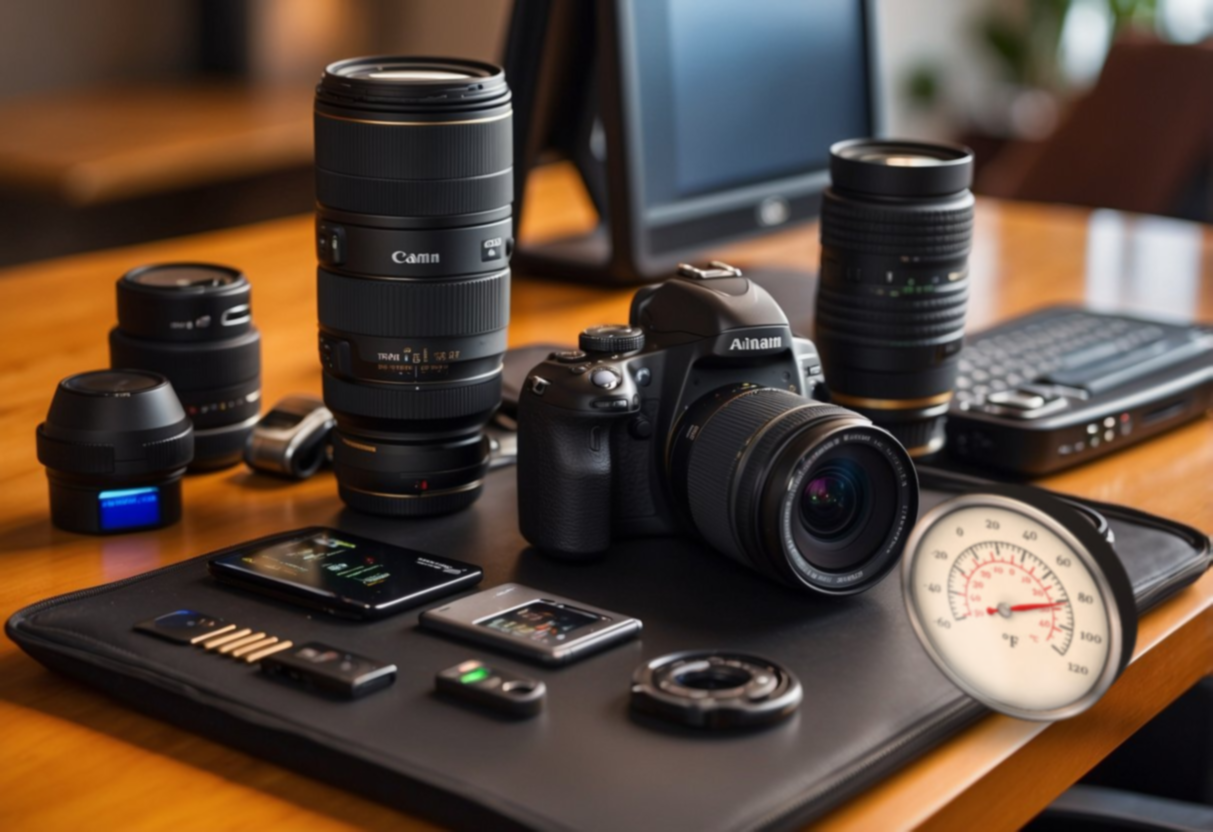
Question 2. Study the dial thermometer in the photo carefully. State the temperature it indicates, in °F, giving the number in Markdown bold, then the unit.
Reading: **80** °F
